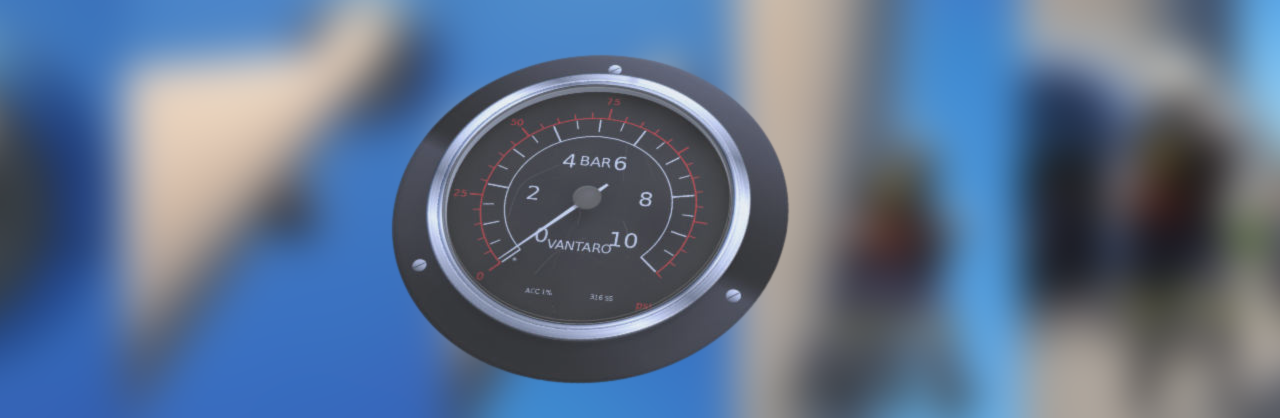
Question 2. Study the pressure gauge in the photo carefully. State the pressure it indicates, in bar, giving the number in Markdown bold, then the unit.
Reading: **0** bar
